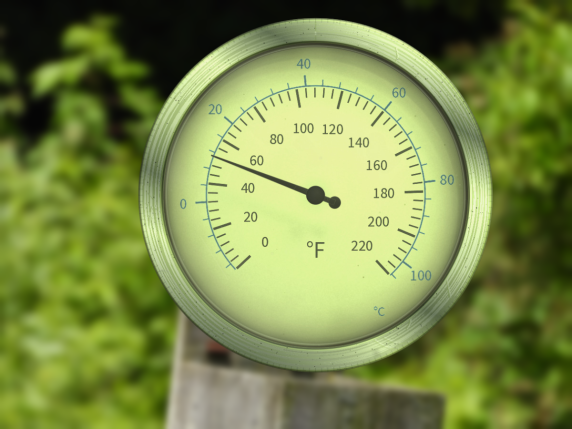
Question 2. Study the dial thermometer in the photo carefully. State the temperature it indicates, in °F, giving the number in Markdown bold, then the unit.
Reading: **52** °F
